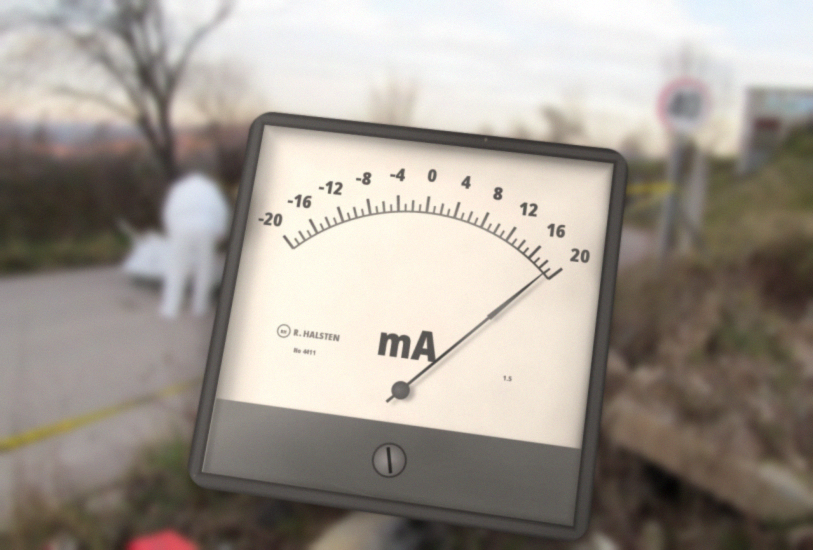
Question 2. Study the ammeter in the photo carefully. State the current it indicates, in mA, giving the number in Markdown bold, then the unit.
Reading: **19** mA
